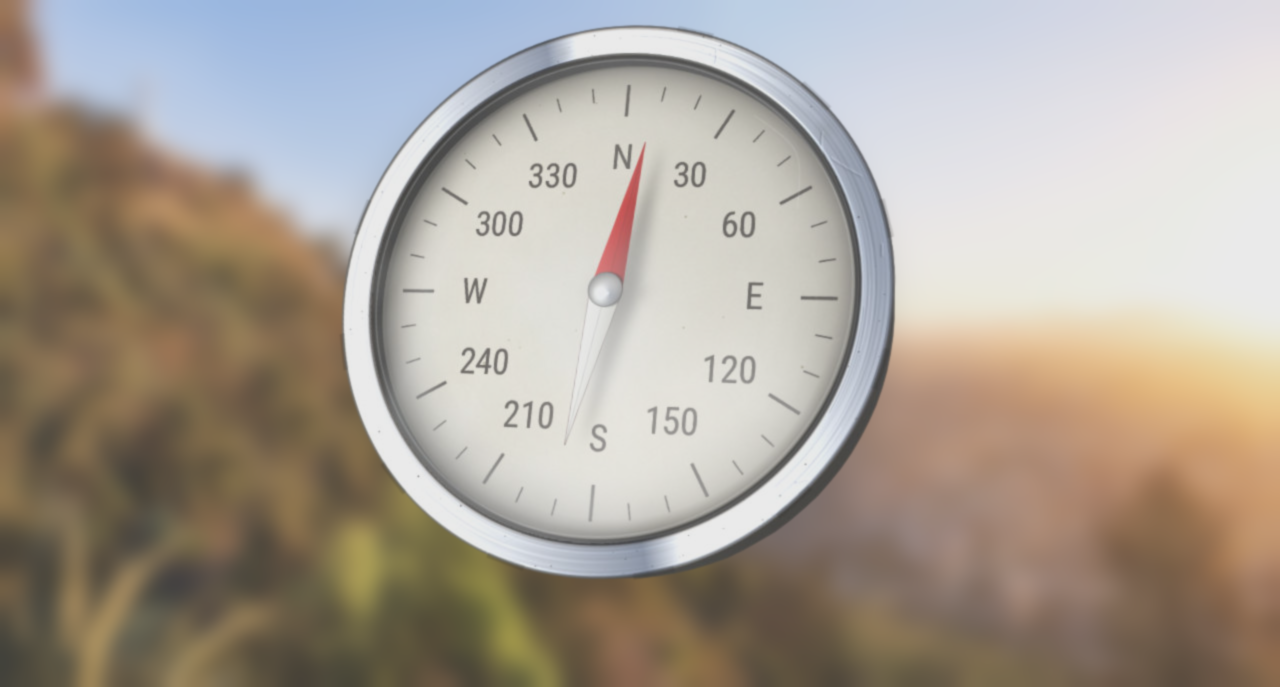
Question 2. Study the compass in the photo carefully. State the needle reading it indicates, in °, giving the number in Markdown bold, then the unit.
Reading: **10** °
